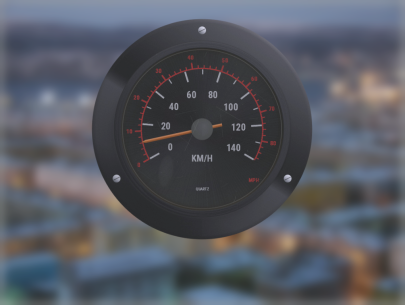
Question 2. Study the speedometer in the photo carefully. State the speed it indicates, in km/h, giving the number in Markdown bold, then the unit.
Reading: **10** km/h
